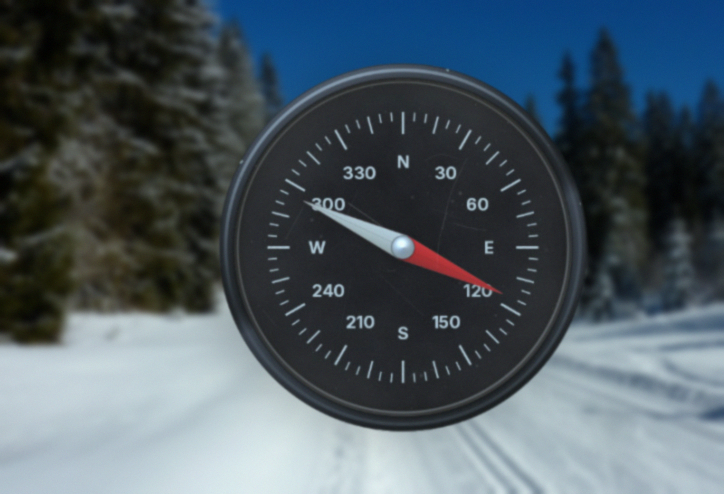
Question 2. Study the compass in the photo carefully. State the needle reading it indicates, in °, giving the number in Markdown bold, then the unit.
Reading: **115** °
